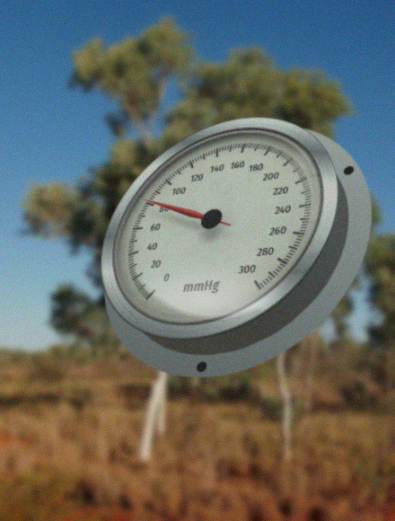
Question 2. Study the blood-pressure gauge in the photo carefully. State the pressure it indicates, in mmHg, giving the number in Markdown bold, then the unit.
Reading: **80** mmHg
